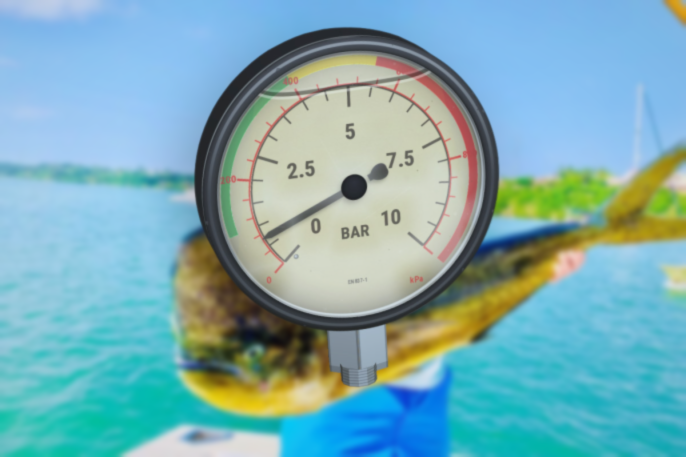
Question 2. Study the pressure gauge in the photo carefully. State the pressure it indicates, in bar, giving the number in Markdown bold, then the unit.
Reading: **0.75** bar
